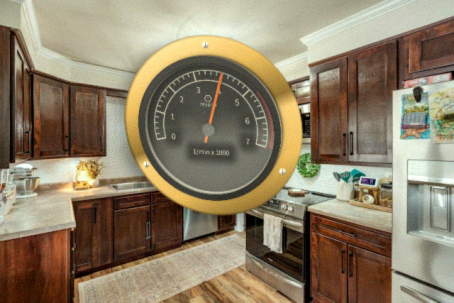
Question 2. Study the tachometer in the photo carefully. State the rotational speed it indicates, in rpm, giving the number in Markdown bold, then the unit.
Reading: **4000** rpm
